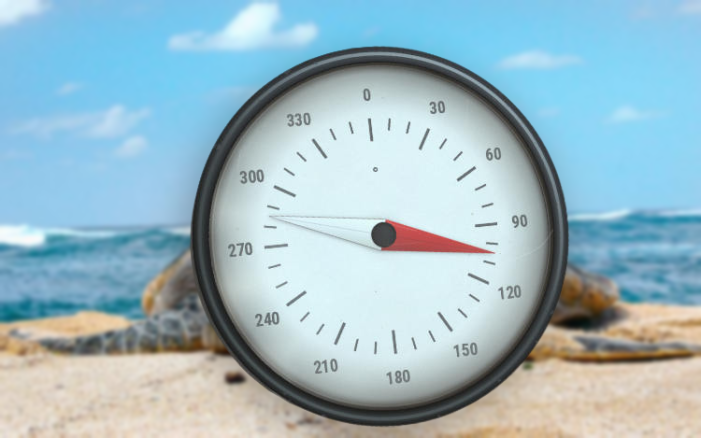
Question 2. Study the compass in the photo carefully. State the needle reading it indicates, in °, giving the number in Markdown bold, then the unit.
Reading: **105** °
